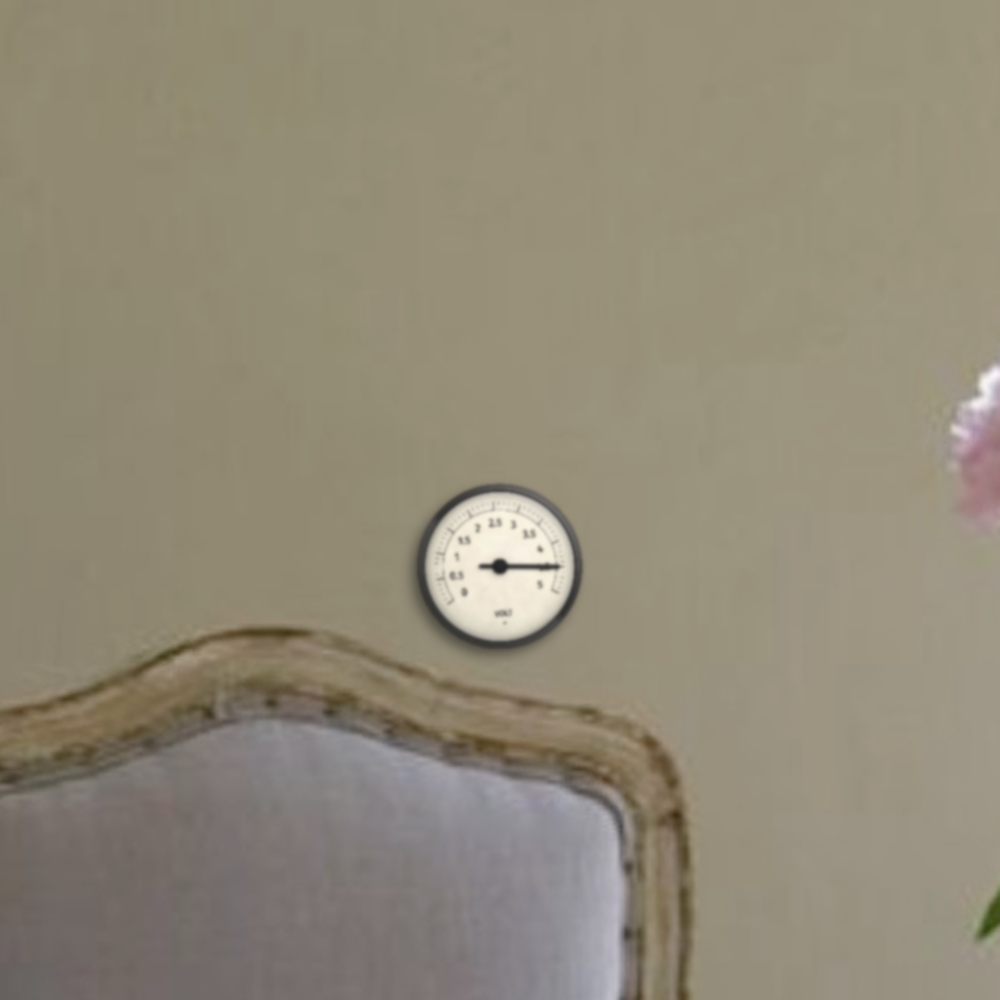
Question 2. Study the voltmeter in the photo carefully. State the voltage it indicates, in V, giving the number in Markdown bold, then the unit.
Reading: **4.5** V
